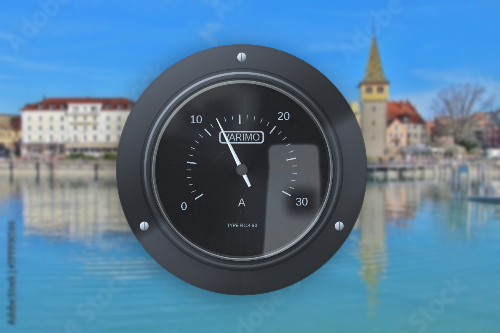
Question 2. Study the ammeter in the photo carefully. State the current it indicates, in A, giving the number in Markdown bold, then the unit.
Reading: **12** A
